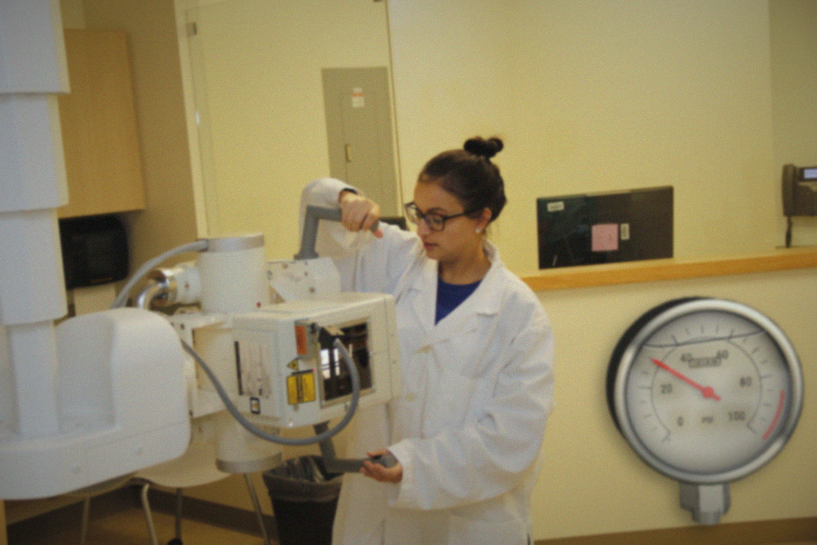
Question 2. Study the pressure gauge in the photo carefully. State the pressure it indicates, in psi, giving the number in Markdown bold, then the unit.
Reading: **30** psi
